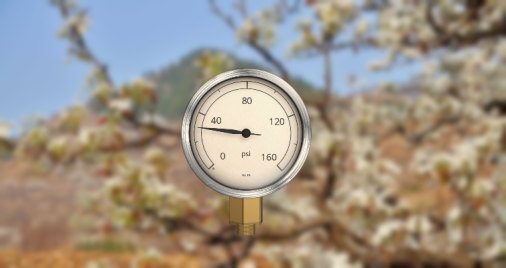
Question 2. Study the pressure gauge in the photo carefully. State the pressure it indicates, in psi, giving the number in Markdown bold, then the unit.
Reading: **30** psi
